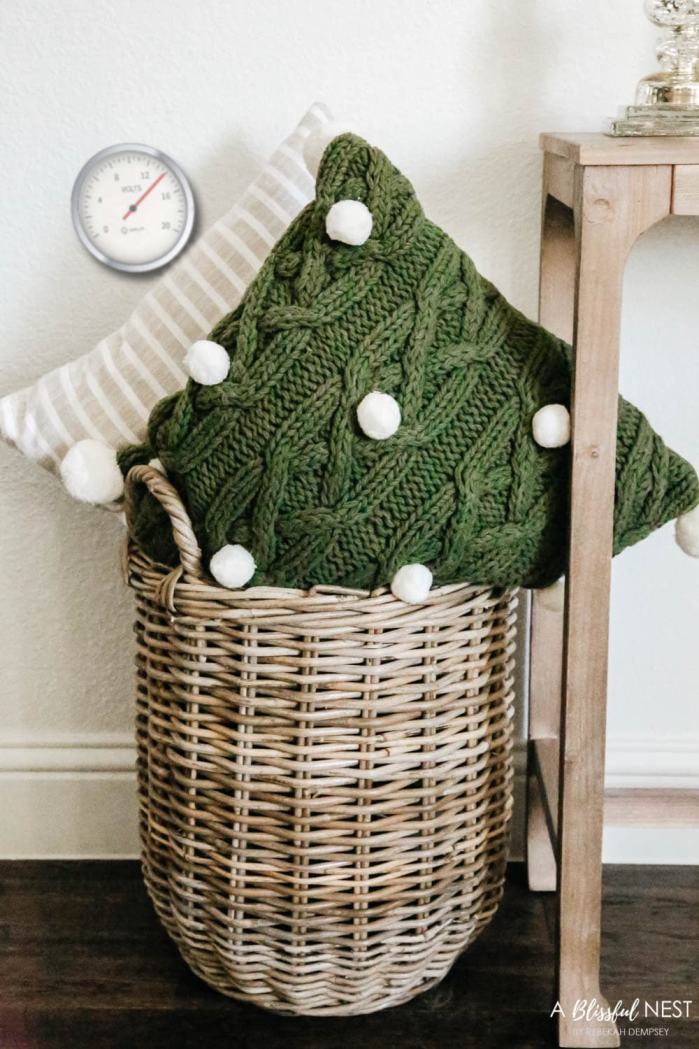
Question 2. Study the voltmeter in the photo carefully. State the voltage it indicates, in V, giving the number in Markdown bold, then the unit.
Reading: **14** V
